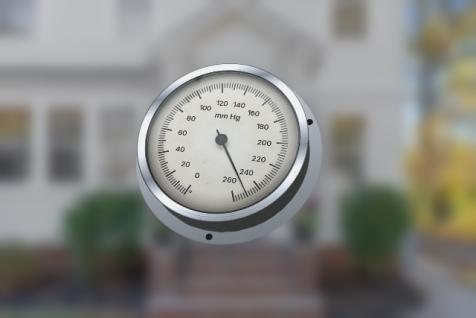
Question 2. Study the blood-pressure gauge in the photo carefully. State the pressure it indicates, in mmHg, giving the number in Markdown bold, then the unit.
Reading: **250** mmHg
